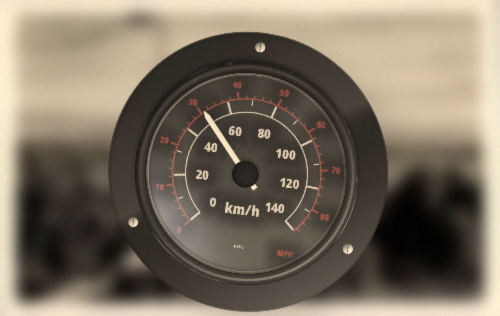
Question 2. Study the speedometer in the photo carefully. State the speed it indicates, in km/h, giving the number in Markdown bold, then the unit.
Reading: **50** km/h
